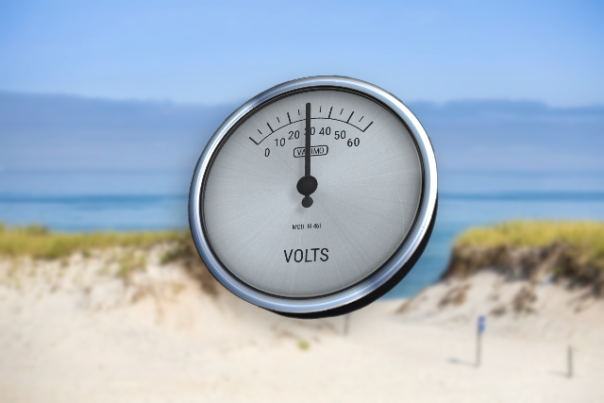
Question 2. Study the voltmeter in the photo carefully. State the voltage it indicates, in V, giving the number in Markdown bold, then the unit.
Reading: **30** V
